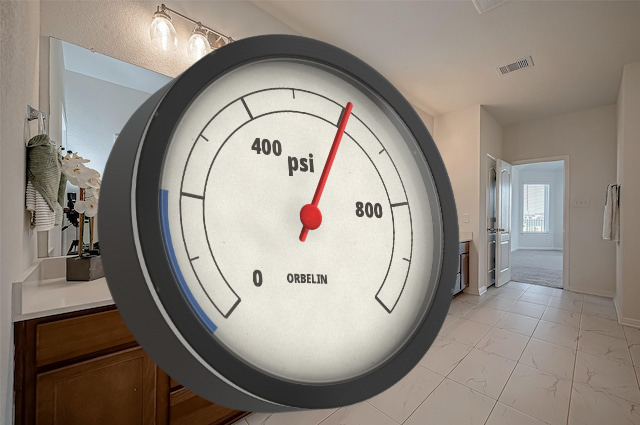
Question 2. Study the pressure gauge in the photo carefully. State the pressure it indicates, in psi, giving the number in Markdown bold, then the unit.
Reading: **600** psi
